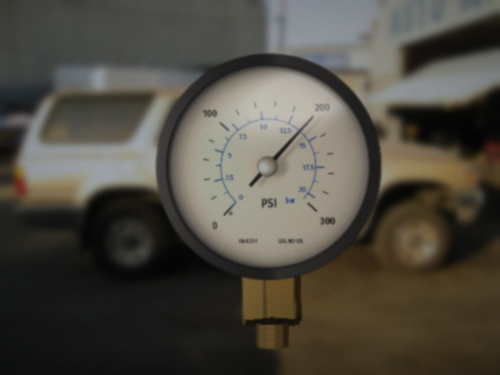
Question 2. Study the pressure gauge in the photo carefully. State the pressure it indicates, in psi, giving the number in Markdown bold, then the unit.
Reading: **200** psi
